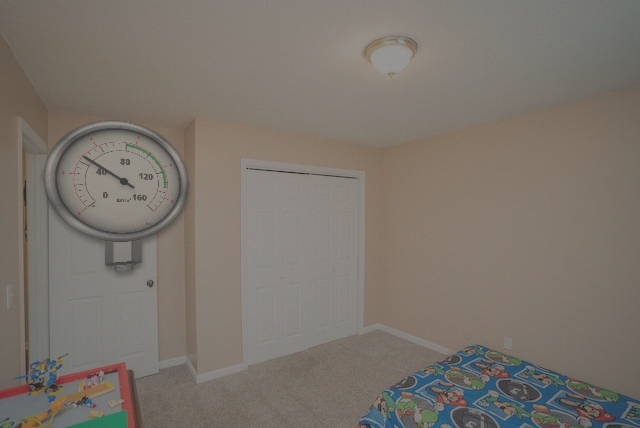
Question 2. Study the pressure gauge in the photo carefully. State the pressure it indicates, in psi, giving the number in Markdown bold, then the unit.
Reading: **45** psi
